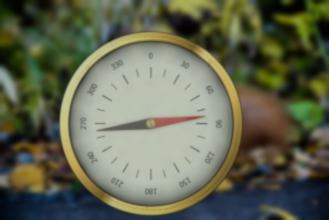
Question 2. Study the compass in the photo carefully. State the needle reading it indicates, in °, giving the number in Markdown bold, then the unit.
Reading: **82.5** °
